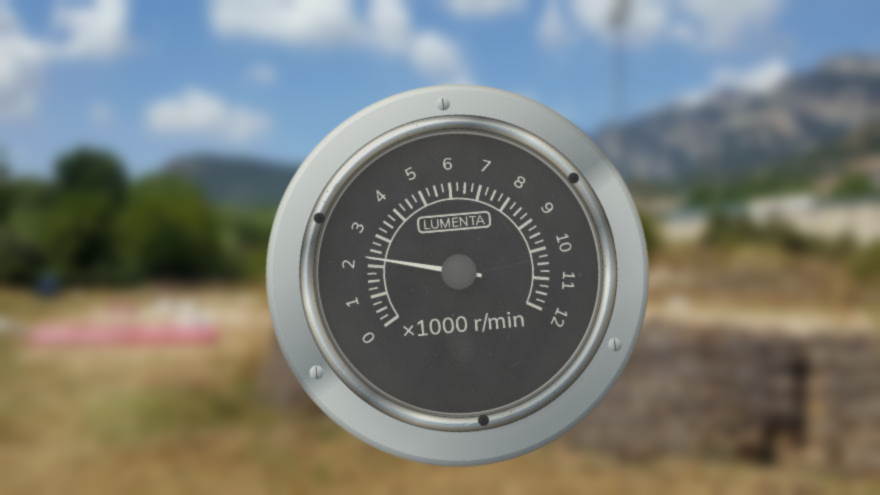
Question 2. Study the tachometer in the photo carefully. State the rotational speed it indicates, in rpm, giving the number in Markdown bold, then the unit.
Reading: **2250** rpm
